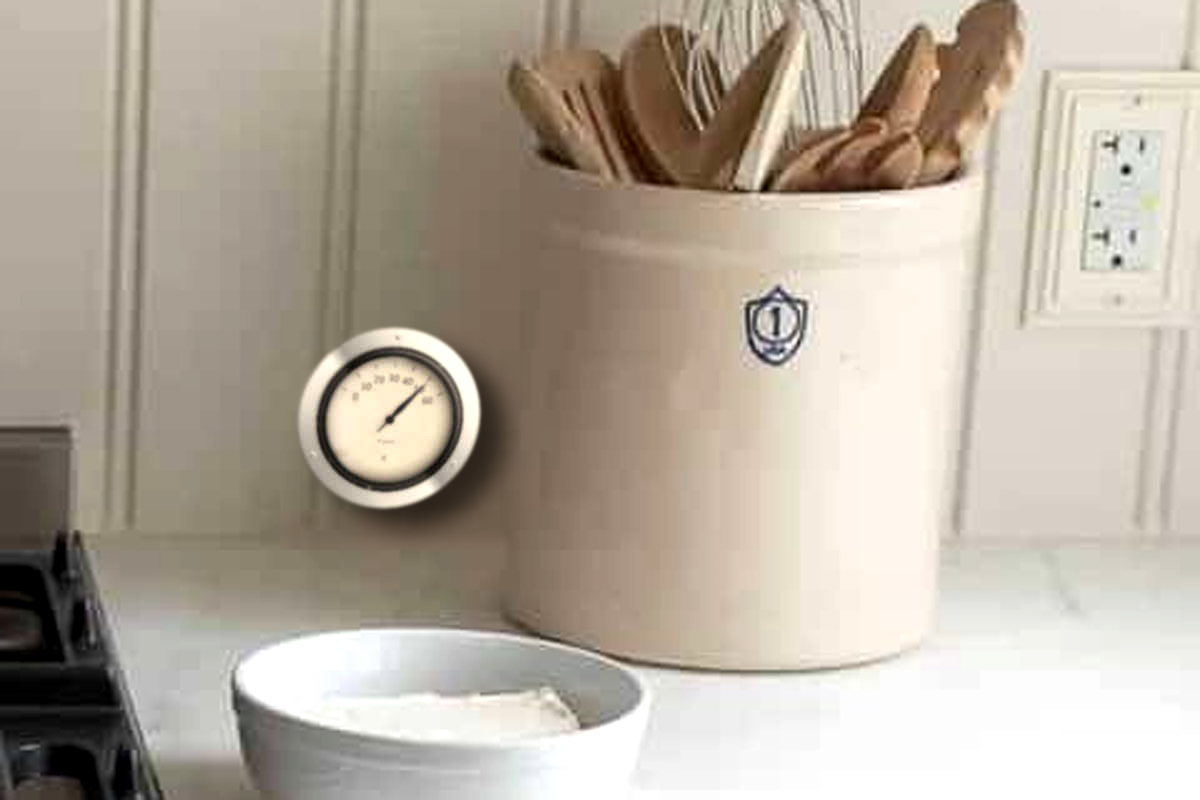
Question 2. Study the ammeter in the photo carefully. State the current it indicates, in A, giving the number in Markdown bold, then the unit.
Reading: **50** A
